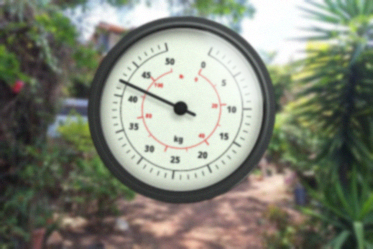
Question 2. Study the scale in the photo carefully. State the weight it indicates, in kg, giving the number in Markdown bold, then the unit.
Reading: **42** kg
